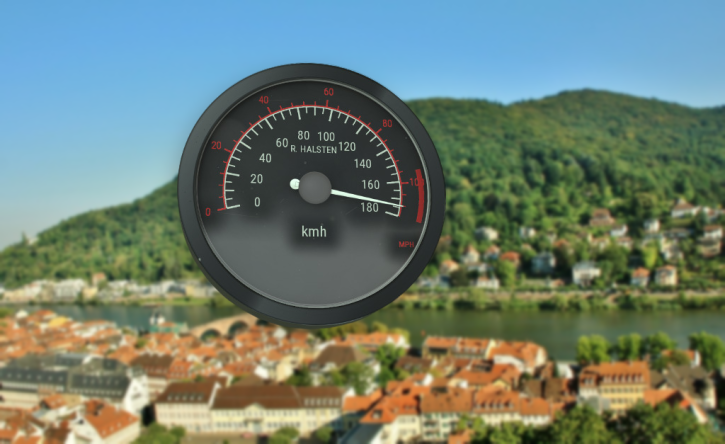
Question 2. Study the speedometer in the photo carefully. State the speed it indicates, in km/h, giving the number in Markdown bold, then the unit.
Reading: **175** km/h
